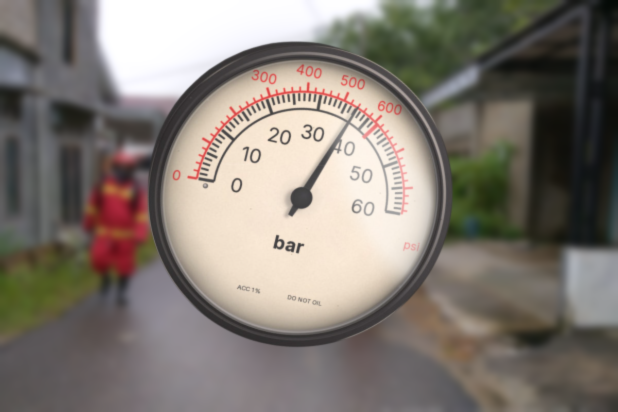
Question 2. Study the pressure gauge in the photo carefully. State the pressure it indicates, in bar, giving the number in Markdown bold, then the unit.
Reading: **37** bar
